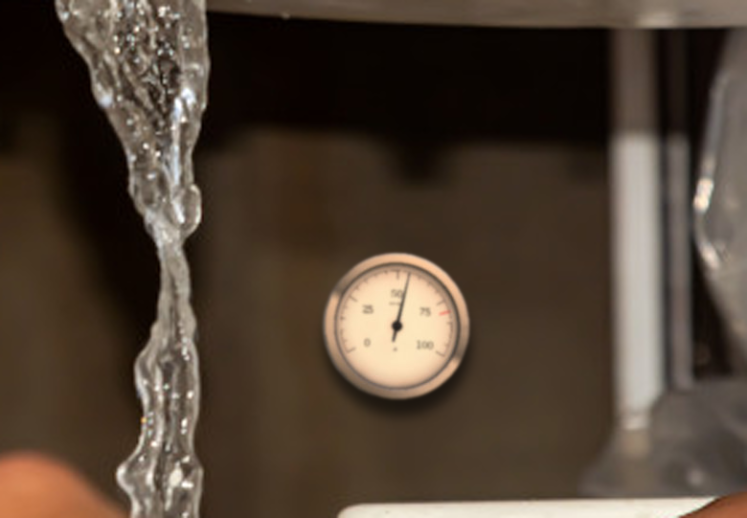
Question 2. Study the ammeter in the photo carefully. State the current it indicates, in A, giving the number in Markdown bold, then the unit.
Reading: **55** A
